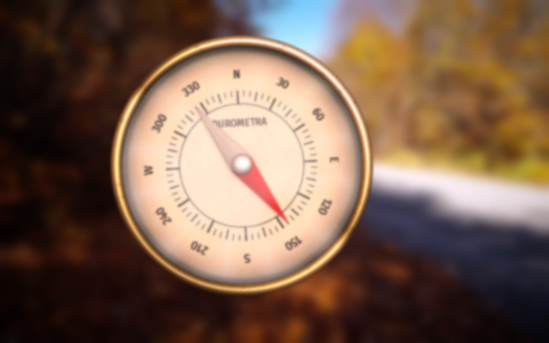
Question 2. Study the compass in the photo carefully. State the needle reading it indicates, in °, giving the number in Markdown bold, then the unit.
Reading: **145** °
